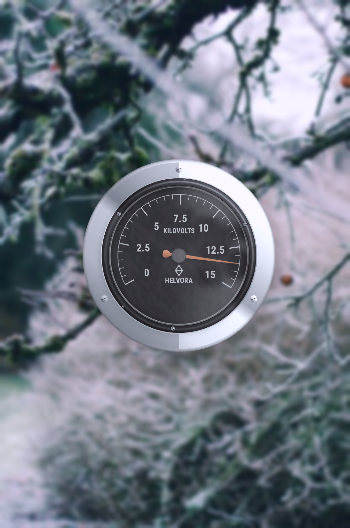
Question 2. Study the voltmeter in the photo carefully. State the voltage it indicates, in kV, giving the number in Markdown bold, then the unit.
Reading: **13.5** kV
